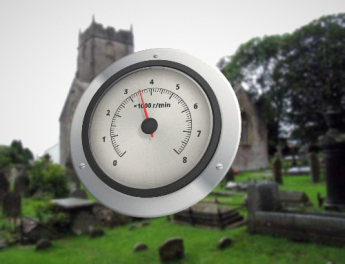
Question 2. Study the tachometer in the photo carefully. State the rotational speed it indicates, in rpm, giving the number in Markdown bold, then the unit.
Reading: **3500** rpm
